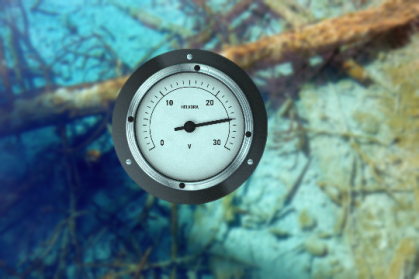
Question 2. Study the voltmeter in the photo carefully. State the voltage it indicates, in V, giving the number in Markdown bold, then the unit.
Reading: **25** V
